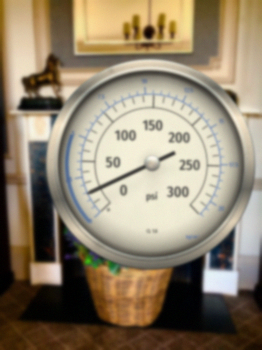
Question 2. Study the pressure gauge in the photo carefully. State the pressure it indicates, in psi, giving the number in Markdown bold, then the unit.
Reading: **20** psi
